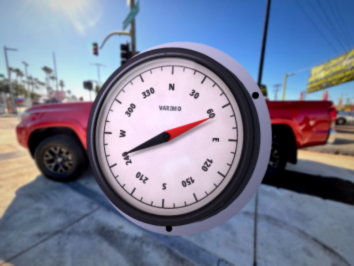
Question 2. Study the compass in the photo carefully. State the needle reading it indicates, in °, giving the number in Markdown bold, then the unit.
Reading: **65** °
